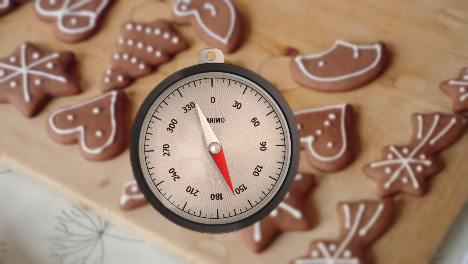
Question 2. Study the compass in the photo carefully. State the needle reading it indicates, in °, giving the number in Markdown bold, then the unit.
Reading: **160** °
